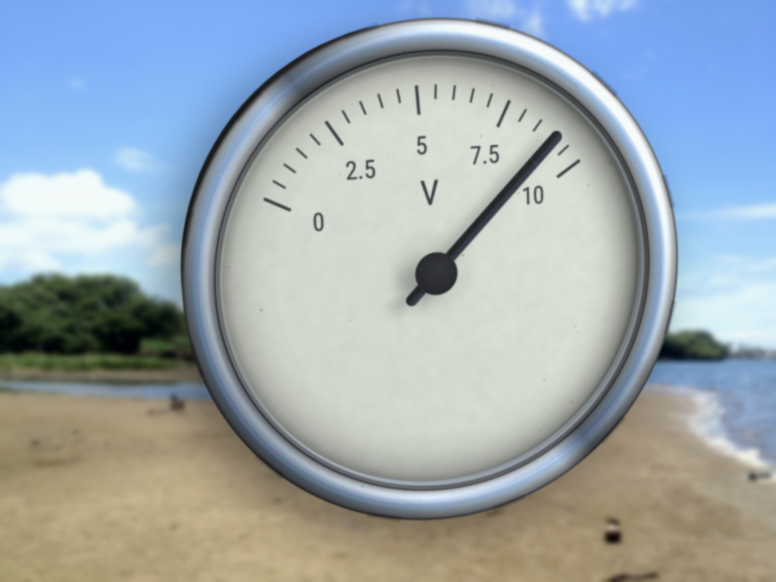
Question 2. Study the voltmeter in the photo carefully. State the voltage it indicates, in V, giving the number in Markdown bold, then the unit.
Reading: **9** V
